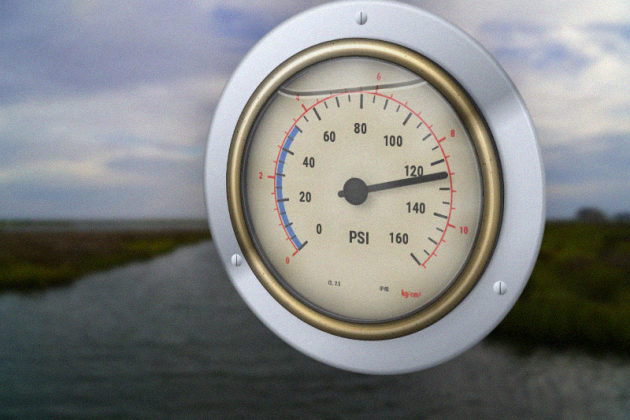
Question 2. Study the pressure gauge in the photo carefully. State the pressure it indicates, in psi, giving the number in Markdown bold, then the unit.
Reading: **125** psi
